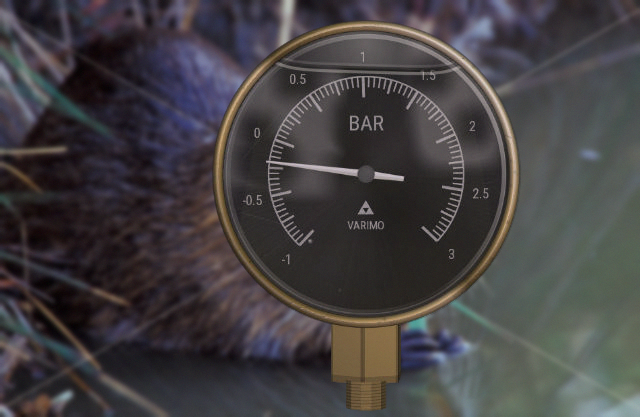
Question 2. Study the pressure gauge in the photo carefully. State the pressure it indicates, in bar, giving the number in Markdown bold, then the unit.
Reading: **-0.2** bar
